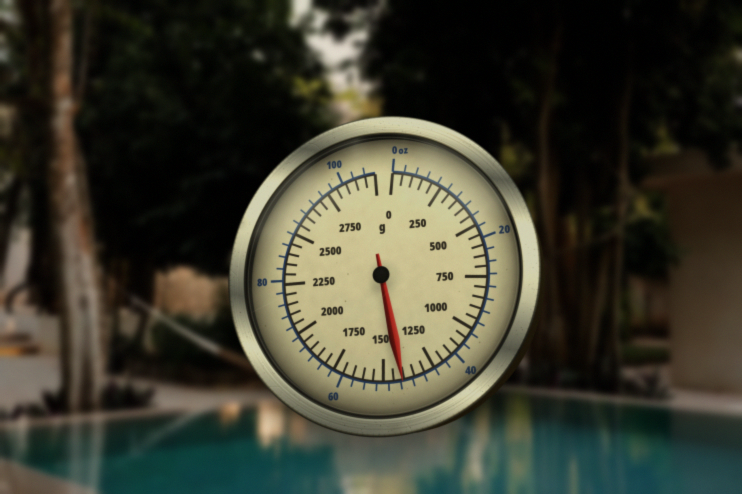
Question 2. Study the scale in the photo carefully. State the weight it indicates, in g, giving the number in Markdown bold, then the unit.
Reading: **1400** g
